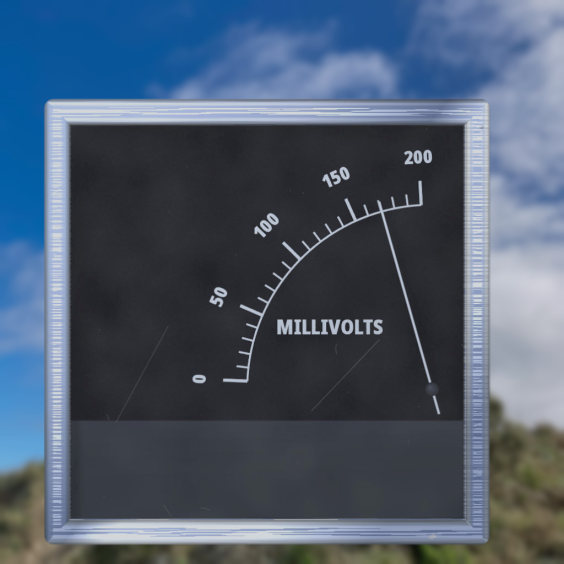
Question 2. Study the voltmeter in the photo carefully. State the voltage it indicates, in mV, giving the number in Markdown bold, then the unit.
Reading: **170** mV
